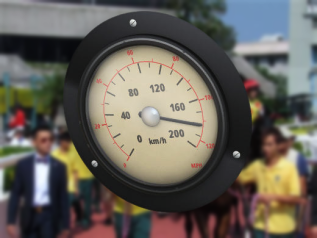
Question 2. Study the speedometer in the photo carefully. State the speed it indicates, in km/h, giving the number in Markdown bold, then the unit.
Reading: **180** km/h
